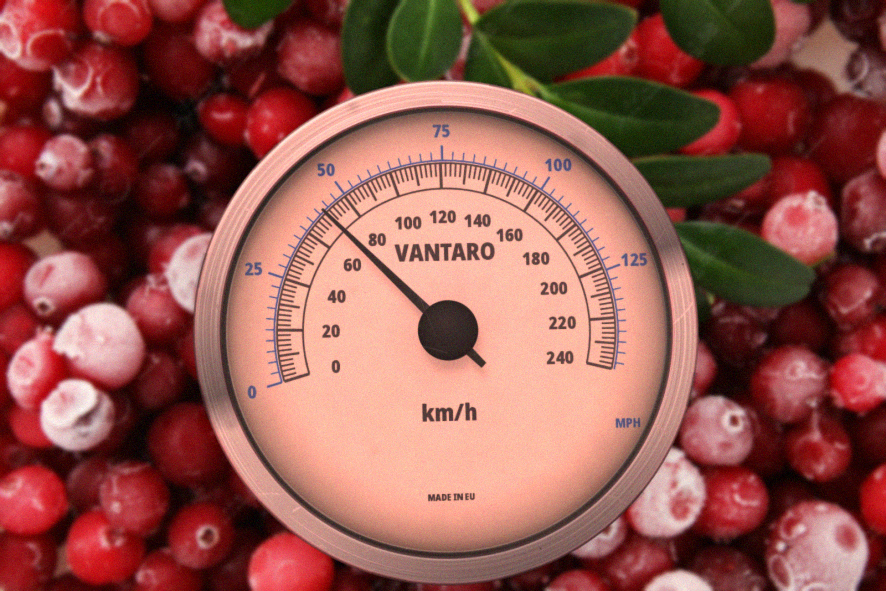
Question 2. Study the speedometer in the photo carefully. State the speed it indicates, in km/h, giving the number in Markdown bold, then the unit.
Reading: **70** km/h
